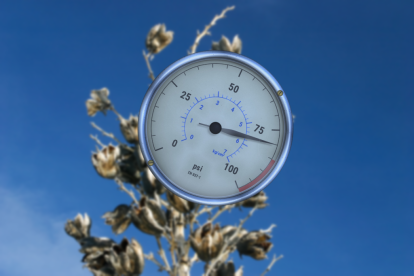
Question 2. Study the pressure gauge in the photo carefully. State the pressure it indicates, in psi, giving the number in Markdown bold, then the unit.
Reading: **80** psi
